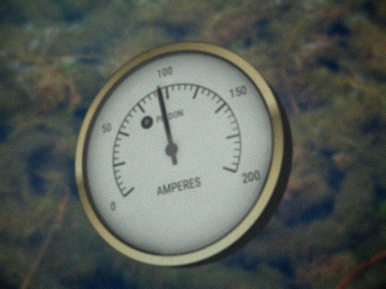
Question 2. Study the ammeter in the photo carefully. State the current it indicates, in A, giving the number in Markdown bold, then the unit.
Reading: **95** A
